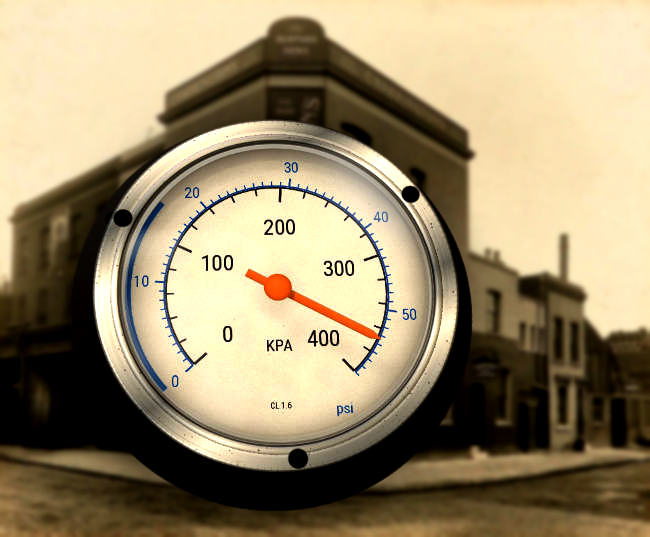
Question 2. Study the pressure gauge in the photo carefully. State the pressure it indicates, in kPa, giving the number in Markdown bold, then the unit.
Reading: **370** kPa
